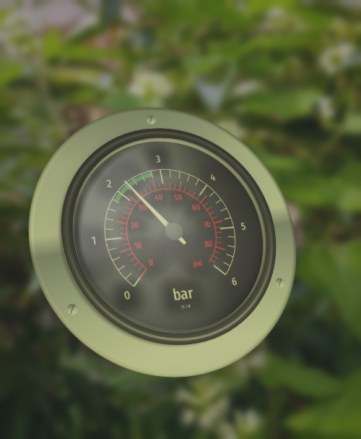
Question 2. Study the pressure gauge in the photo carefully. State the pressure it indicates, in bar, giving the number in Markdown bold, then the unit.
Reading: **2.2** bar
